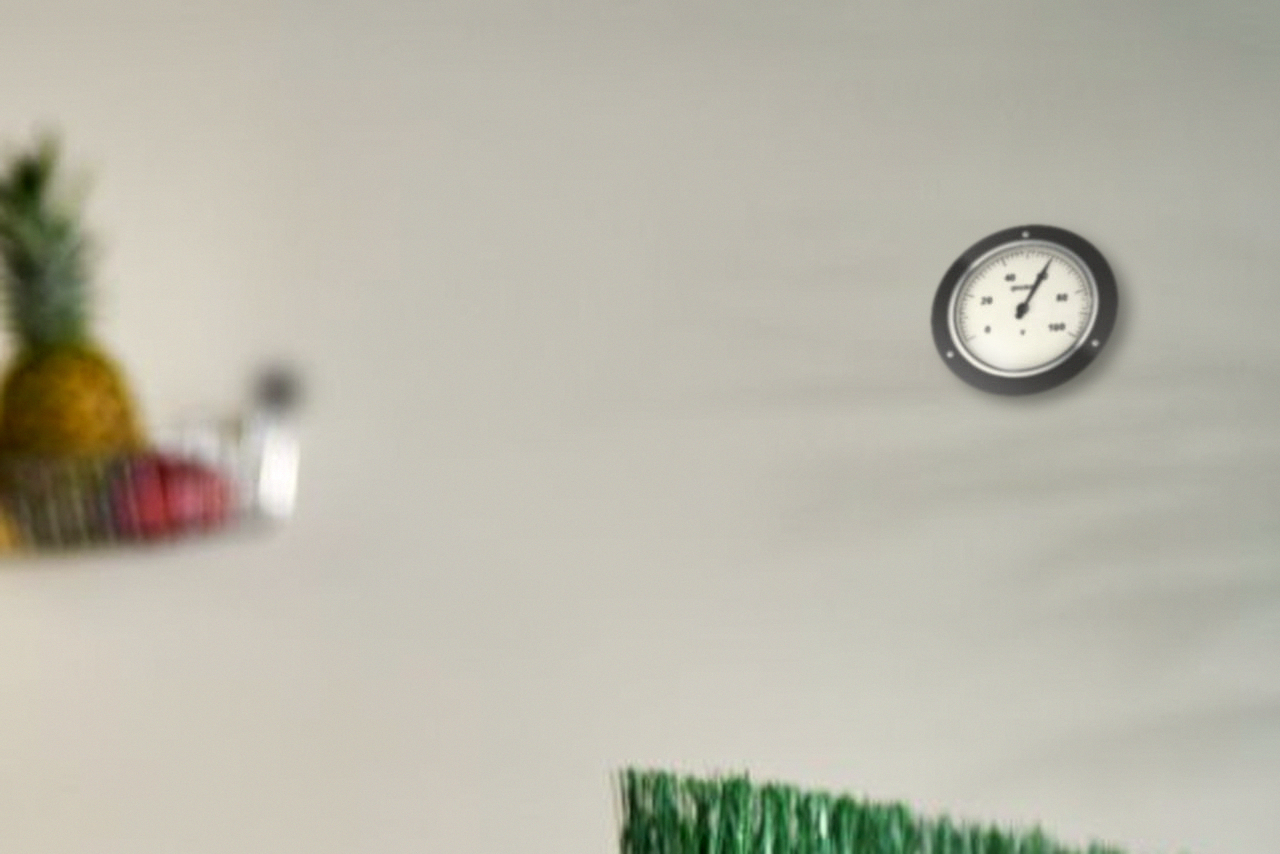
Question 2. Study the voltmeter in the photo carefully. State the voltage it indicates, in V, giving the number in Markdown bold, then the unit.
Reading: **60** V
